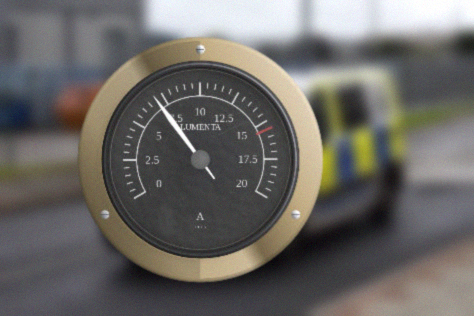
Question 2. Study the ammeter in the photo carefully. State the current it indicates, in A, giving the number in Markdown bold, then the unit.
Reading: **7** A
